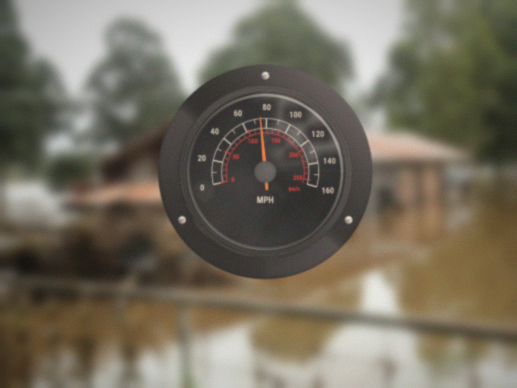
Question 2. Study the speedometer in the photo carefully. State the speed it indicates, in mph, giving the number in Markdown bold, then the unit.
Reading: **75** mph
